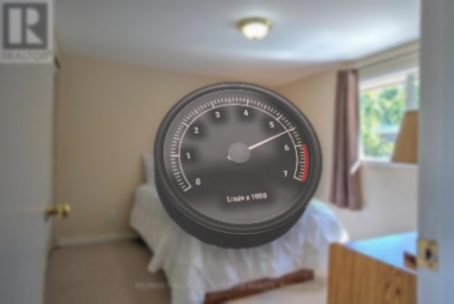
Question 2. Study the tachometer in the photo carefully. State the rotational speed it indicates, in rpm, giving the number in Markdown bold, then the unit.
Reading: **5500** rpm
